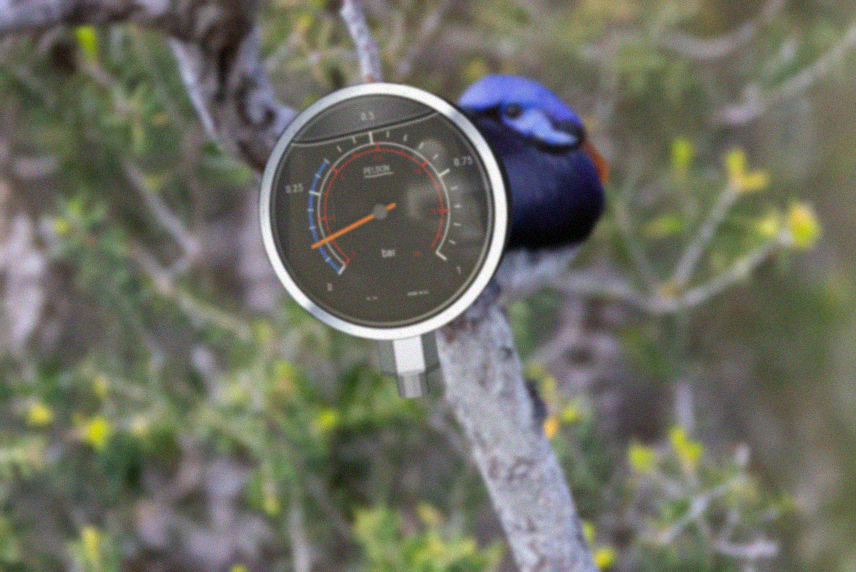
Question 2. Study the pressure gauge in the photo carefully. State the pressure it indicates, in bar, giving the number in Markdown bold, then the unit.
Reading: **0.1** bar
